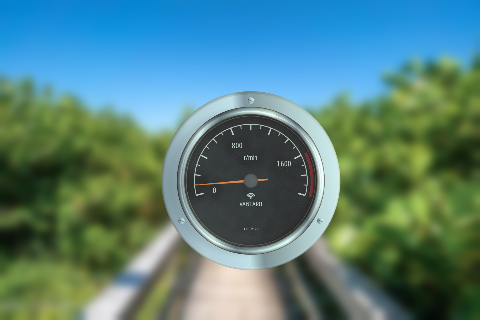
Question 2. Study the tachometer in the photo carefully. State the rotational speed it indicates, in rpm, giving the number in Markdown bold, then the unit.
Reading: **100** rpm
